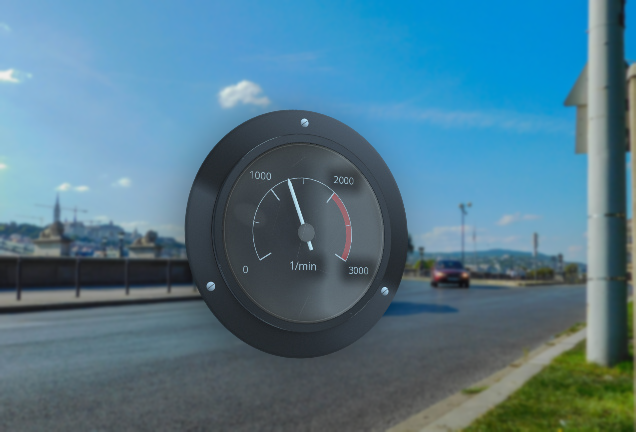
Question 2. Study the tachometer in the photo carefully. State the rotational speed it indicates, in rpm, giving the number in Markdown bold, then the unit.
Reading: **1250** rpm
